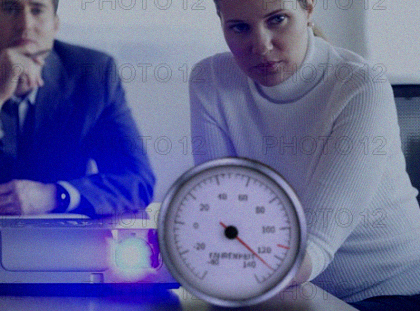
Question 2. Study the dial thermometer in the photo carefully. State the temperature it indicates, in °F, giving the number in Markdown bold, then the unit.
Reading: **128** °F
